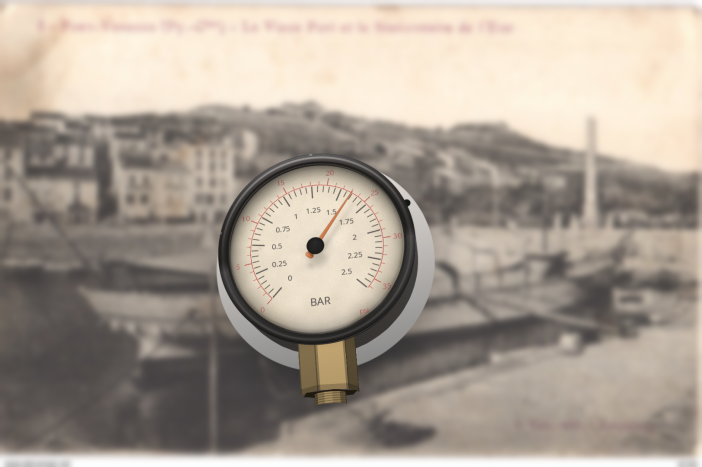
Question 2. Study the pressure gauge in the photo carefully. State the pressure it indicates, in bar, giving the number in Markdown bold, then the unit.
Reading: **1.6** bar
